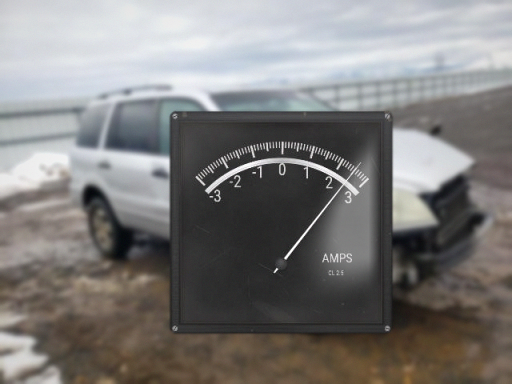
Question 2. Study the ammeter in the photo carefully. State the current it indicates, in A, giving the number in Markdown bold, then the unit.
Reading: **2.5** A
